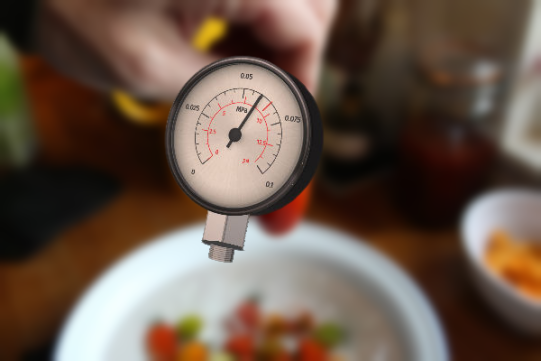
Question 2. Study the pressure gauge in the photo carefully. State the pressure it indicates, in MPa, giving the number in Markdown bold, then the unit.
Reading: **0.06** MPa
